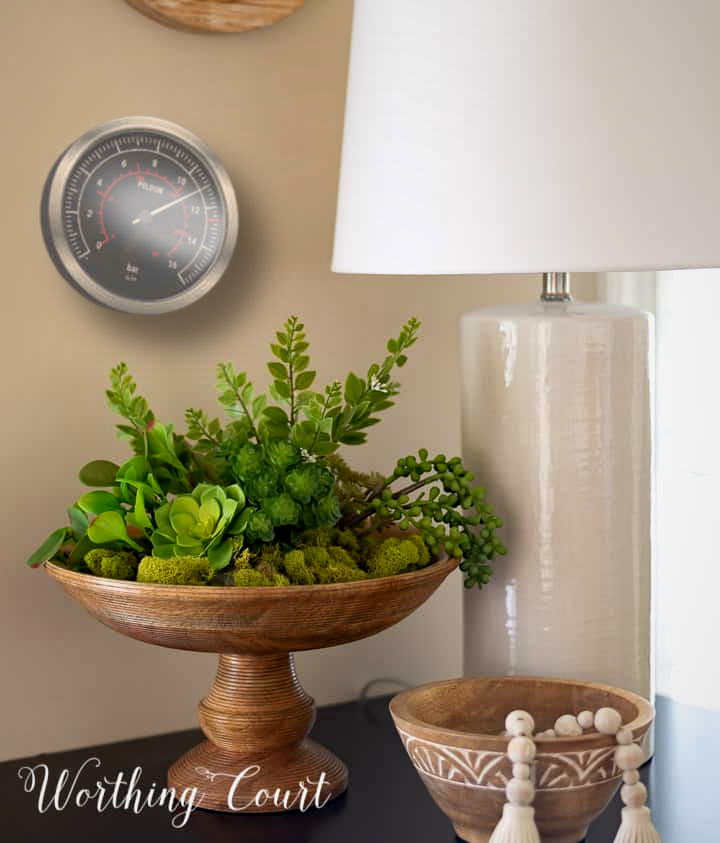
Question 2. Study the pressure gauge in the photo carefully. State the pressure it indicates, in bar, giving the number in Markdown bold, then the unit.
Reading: **11** bar
